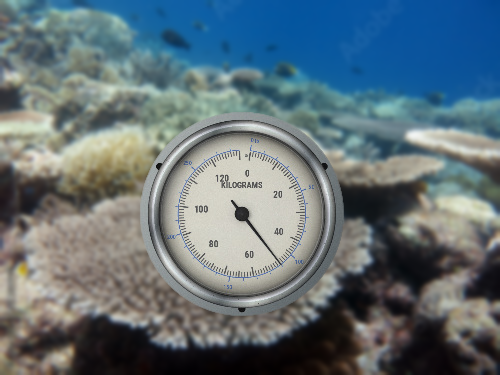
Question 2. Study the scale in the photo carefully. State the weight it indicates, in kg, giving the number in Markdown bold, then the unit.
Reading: **50** kg
